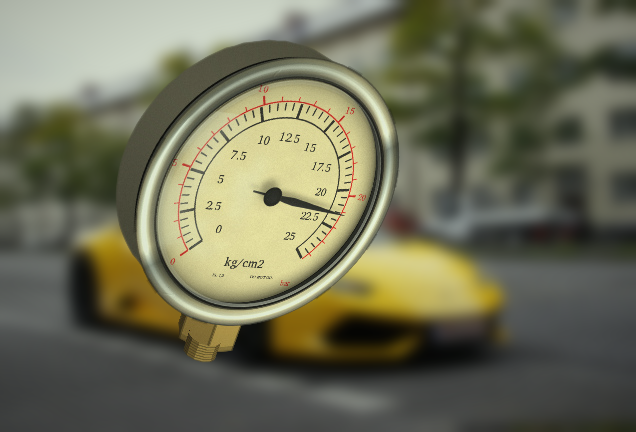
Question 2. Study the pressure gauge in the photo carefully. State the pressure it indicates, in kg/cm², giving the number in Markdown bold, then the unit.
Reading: **21.5** kg/cm²
